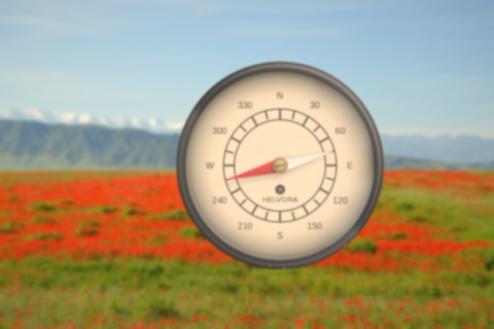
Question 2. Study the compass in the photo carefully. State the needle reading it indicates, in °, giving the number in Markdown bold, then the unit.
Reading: **255** °
